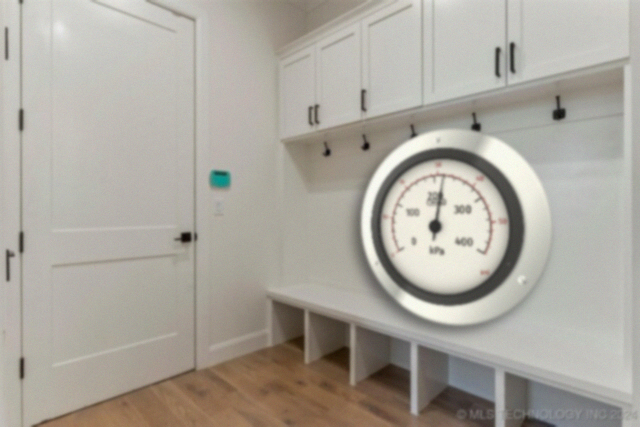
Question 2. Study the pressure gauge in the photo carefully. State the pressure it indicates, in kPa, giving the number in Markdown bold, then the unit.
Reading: **220** kPa
